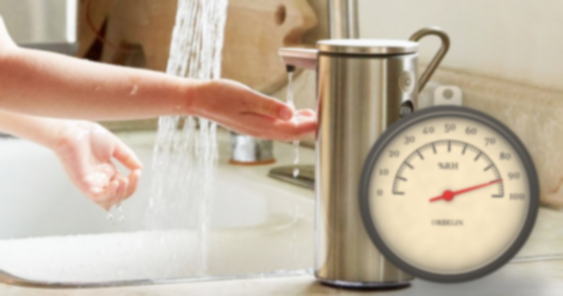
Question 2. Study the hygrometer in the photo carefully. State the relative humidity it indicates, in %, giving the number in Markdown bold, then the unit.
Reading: **90** %
